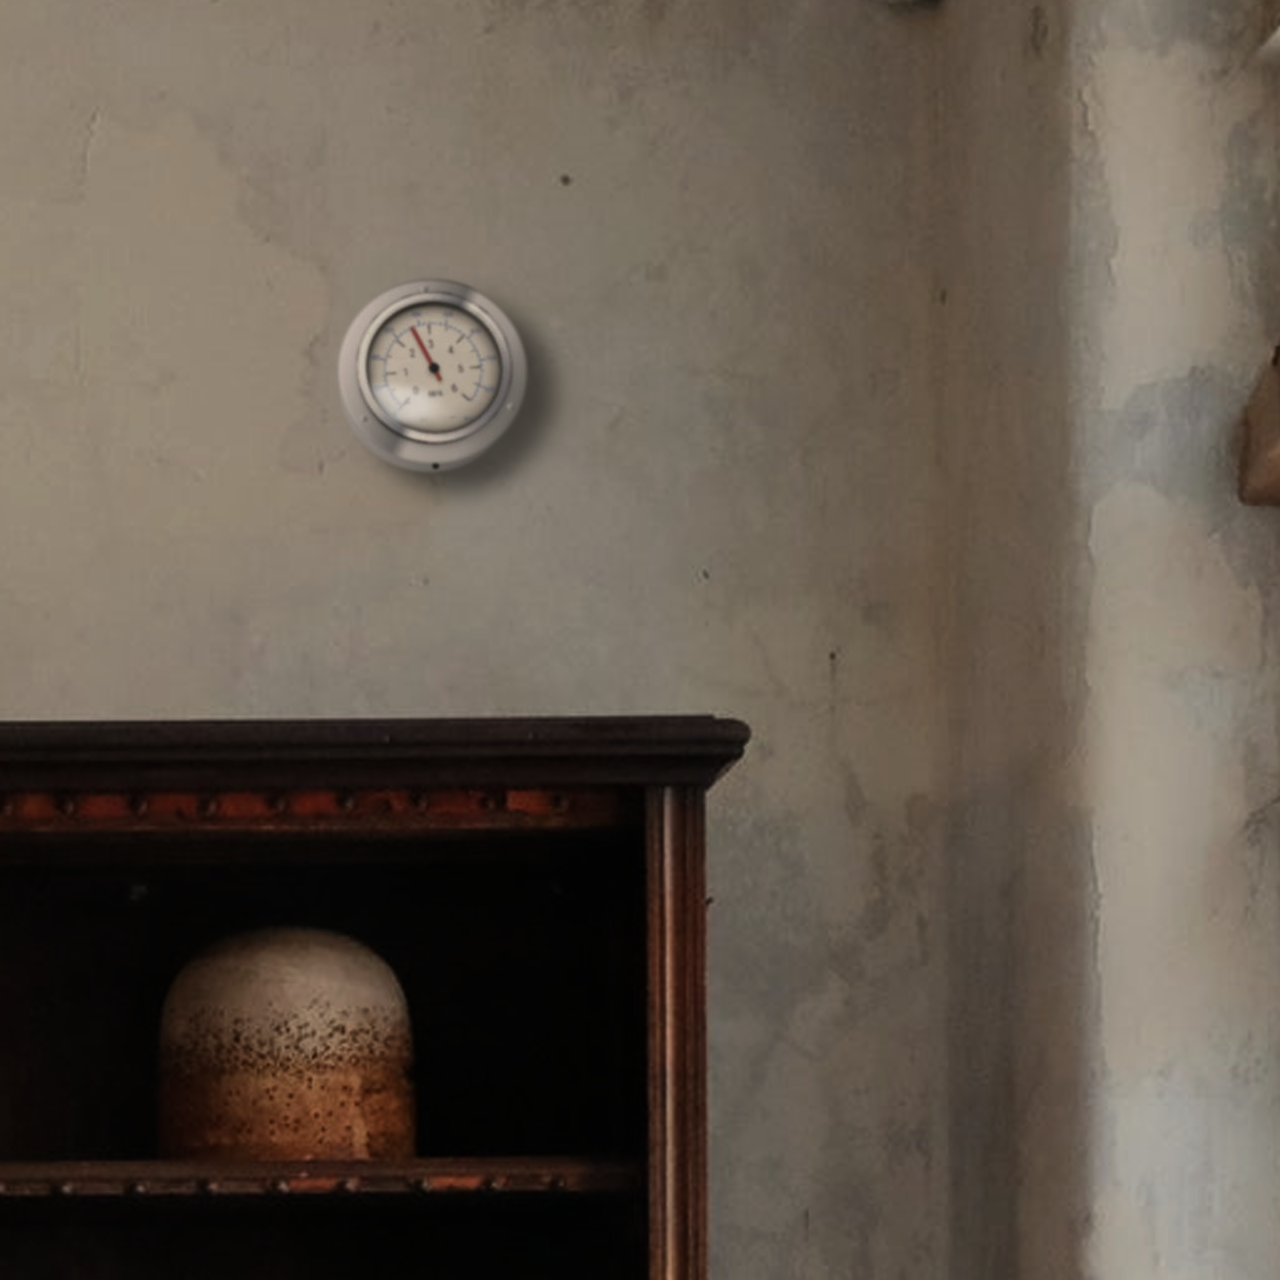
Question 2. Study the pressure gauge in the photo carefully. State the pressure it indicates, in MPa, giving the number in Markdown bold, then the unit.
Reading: **2.5** MPa
